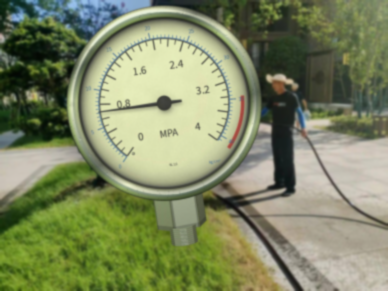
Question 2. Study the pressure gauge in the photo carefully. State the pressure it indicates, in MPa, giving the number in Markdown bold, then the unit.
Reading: **0.7** MPa
